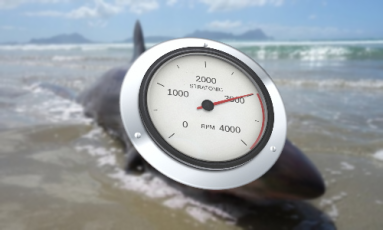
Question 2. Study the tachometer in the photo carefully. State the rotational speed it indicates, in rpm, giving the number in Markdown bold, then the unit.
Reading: **3000** rpm
